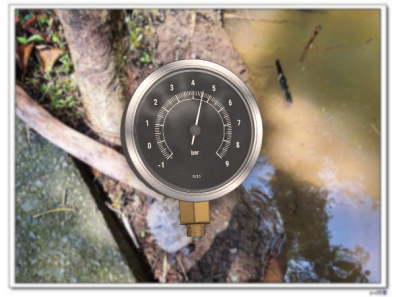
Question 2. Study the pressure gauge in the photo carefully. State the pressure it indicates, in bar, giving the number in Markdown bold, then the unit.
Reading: **4.5** bar
